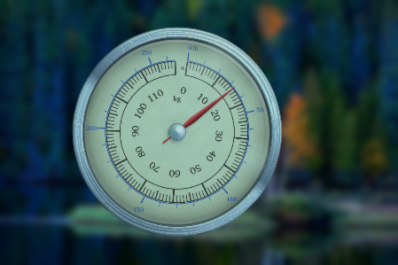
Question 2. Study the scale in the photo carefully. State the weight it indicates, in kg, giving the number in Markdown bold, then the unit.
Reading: **15** kg
